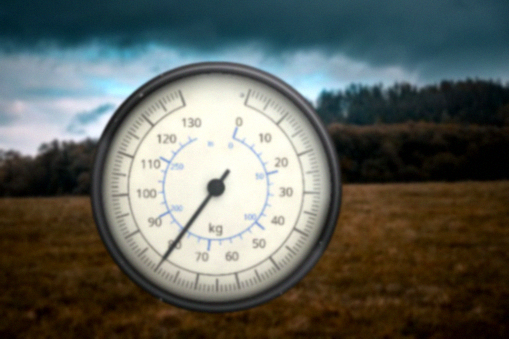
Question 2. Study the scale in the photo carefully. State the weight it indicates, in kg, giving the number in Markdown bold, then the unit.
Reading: **80** kg
